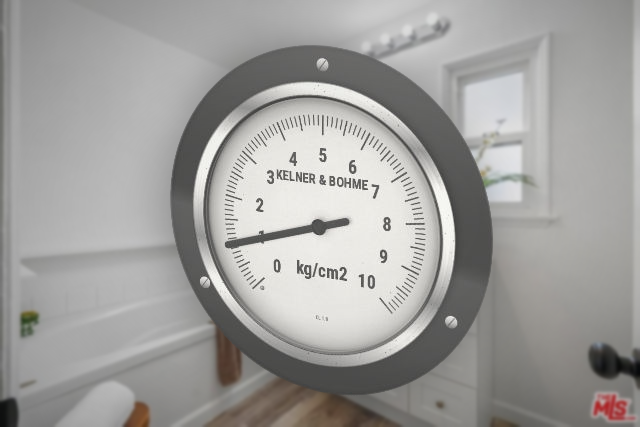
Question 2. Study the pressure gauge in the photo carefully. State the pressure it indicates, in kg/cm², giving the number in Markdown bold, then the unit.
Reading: **1** kg/cm²
